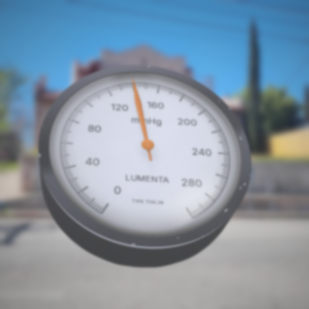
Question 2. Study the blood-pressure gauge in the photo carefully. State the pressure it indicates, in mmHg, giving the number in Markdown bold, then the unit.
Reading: **140** mmHg
